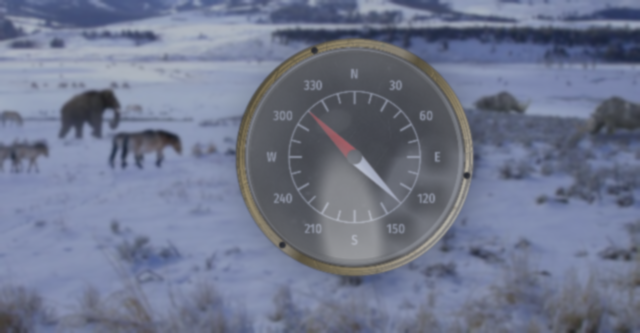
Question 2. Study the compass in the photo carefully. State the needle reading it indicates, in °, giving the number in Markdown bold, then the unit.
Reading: **315** °
